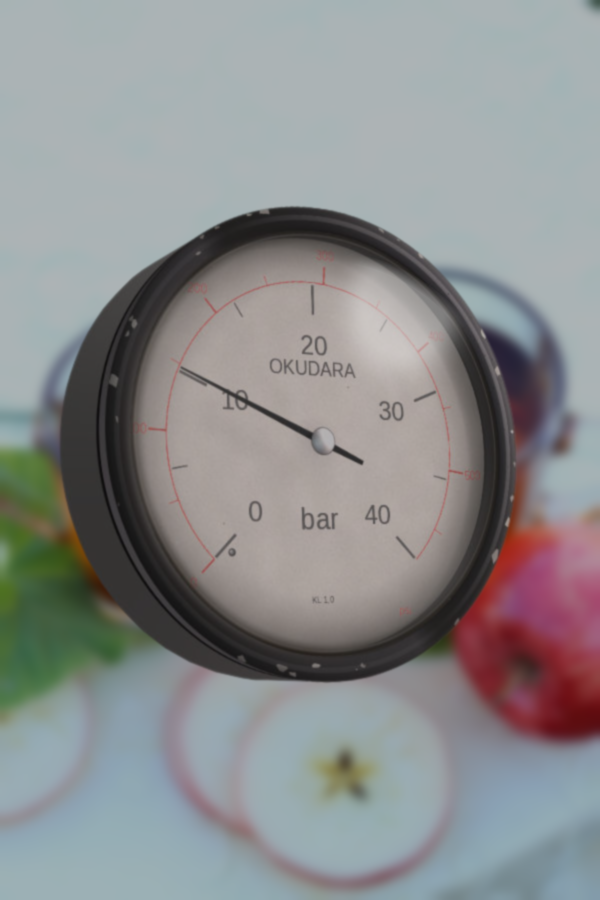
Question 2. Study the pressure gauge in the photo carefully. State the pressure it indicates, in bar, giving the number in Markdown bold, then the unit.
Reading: **10** bar
